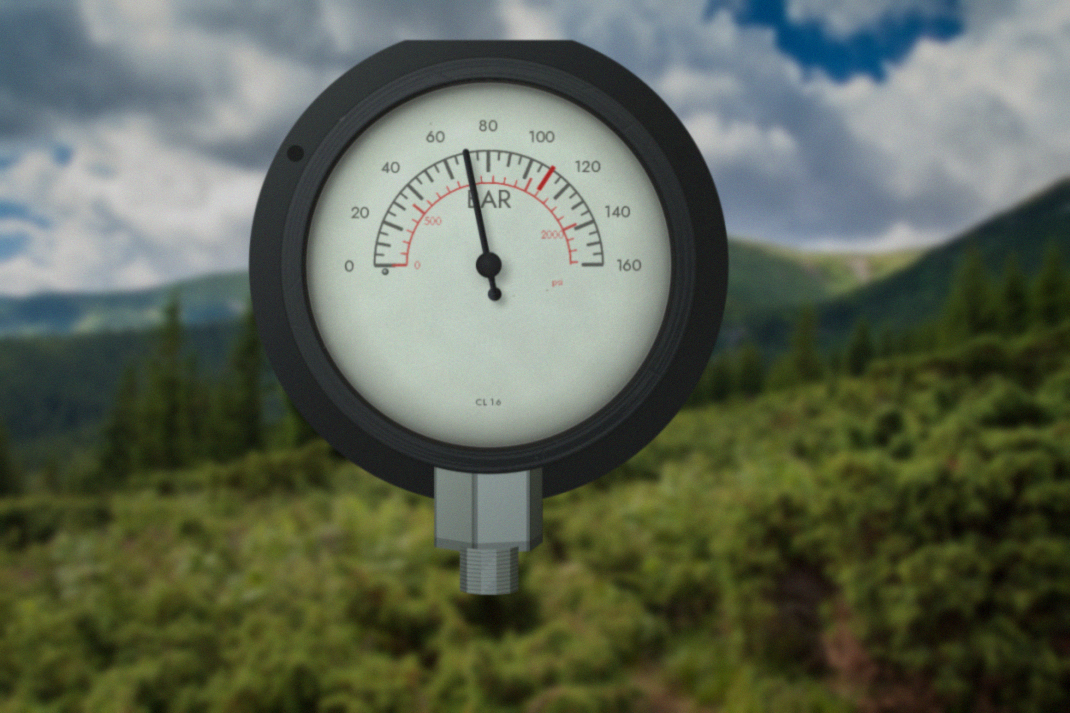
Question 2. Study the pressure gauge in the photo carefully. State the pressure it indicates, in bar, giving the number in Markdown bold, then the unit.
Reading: **70** bar
